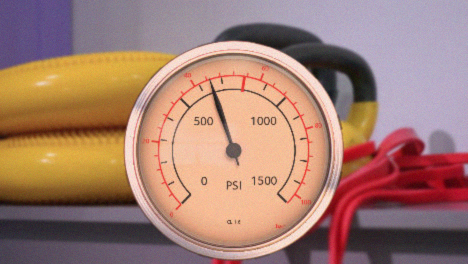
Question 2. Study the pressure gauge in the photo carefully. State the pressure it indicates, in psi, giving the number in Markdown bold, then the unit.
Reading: **650** psi
